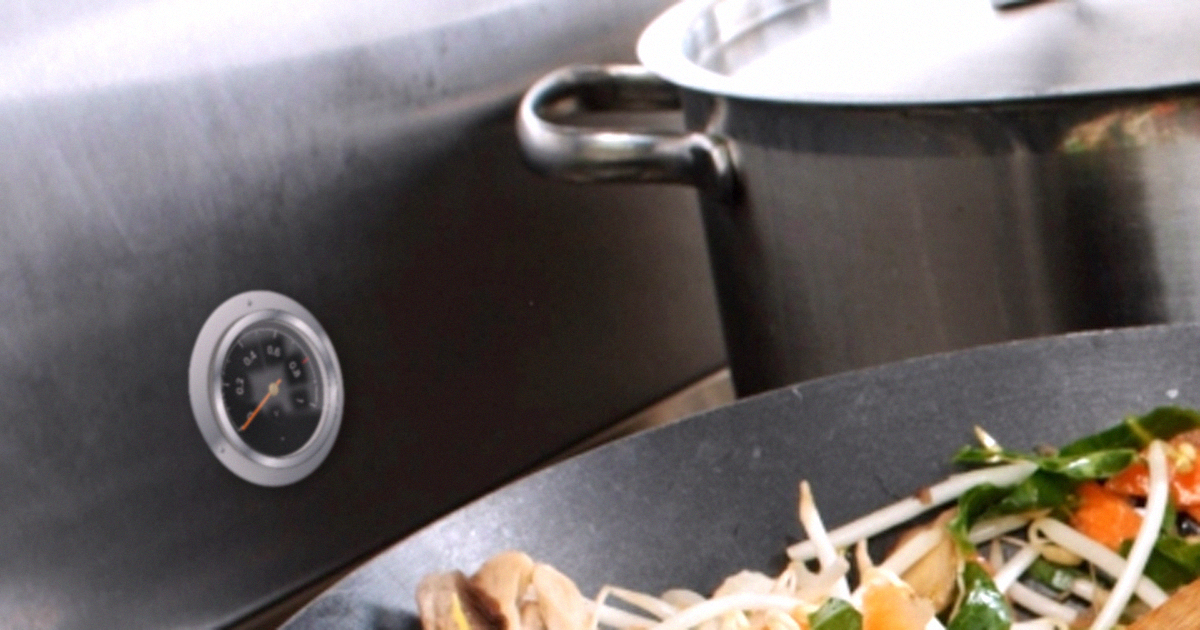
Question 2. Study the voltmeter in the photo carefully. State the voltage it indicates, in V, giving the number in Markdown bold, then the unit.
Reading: **0** V
